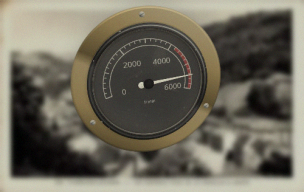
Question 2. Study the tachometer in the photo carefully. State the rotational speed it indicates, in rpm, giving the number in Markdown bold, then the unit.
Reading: **5400** rpm
